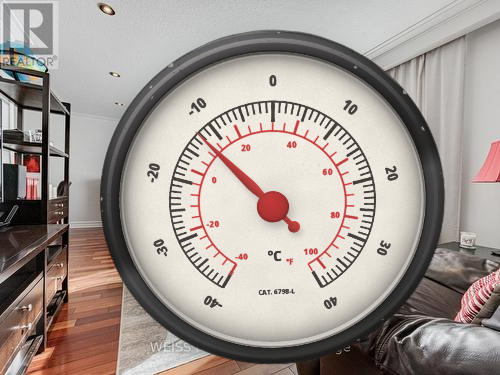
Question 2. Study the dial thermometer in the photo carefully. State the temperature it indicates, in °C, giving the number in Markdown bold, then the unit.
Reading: **-12** °C
